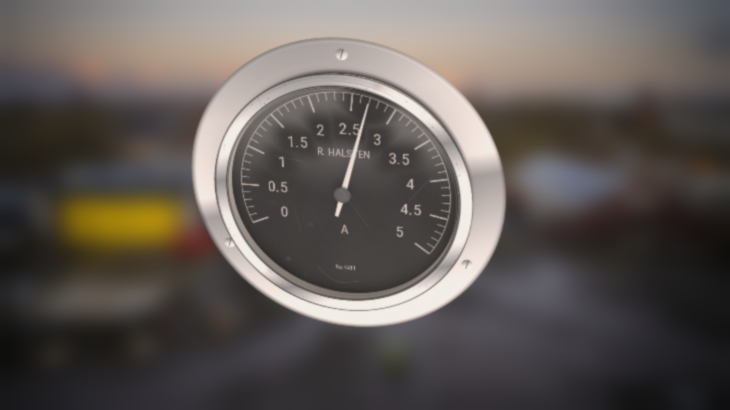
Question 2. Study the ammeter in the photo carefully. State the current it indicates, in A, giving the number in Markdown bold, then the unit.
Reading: **2.7** A
